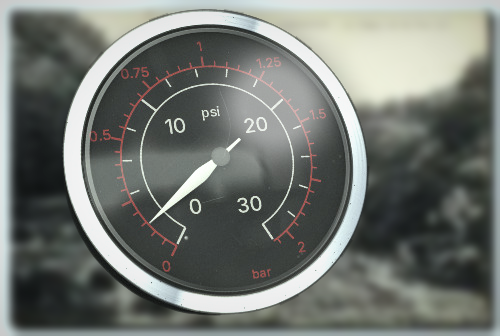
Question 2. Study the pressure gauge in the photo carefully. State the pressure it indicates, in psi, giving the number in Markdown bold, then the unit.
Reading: **2** psi
